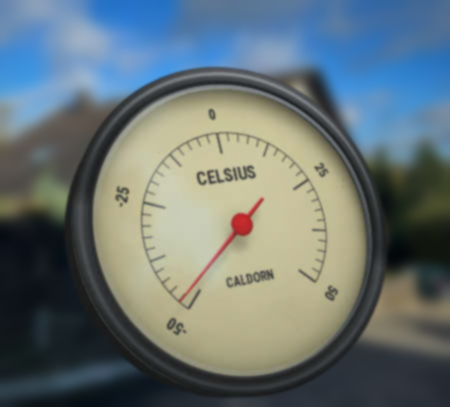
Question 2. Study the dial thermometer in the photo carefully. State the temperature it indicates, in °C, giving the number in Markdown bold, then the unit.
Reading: **-47.5** °C
